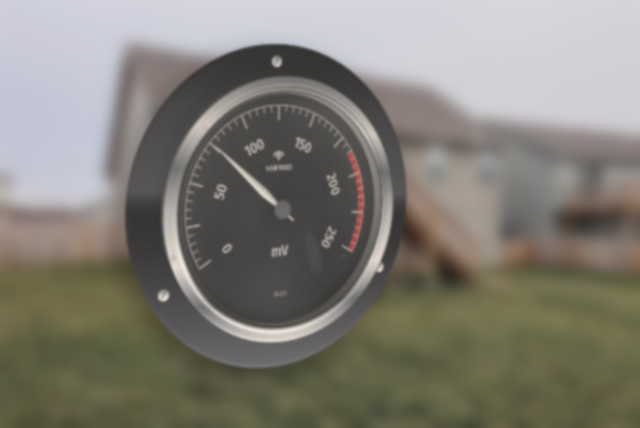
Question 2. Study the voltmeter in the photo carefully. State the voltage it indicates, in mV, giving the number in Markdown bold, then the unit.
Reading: **75** mV
